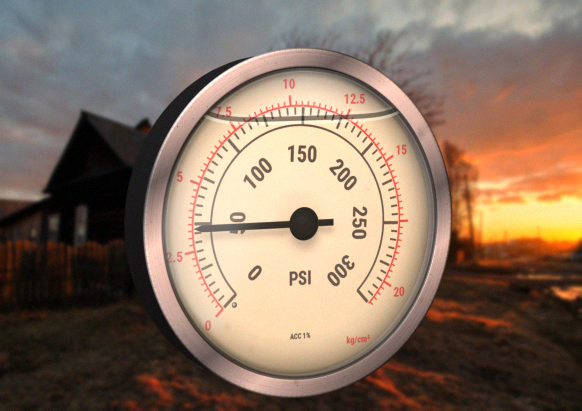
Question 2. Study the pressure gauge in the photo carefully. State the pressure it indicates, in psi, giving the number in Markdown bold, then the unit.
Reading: **47.5** psi
